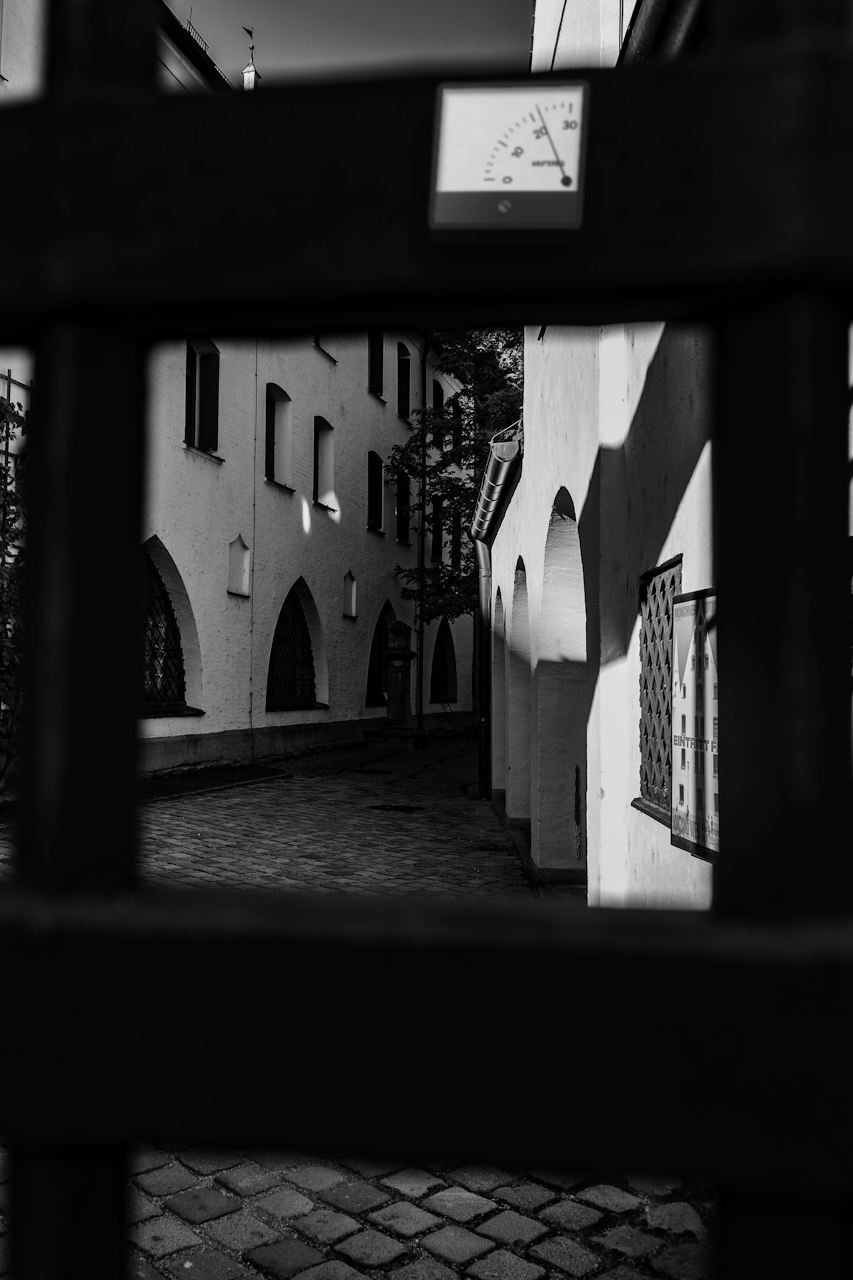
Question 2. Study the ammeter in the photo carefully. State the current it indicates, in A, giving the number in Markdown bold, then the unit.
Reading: **22** A
